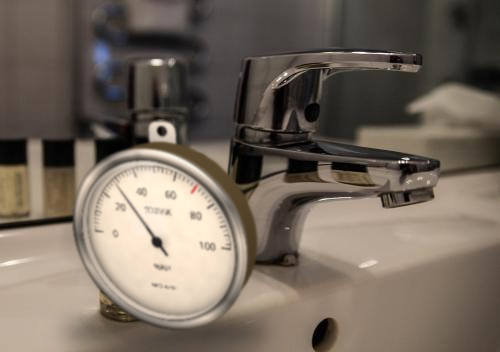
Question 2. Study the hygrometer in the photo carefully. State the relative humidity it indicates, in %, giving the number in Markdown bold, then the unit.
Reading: **30** %
